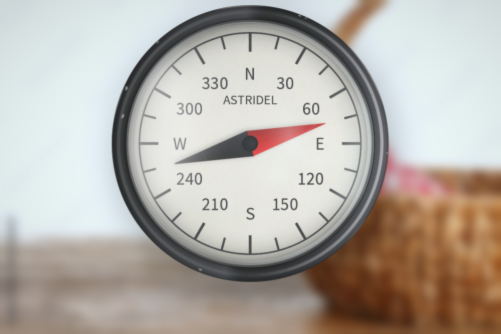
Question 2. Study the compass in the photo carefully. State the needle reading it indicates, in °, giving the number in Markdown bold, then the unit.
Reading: **75** °
